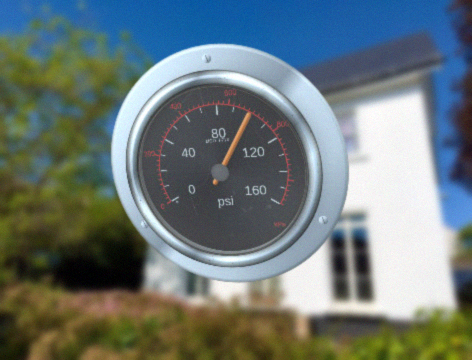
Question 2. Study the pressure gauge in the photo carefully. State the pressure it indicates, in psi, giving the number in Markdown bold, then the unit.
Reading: **100** psi
